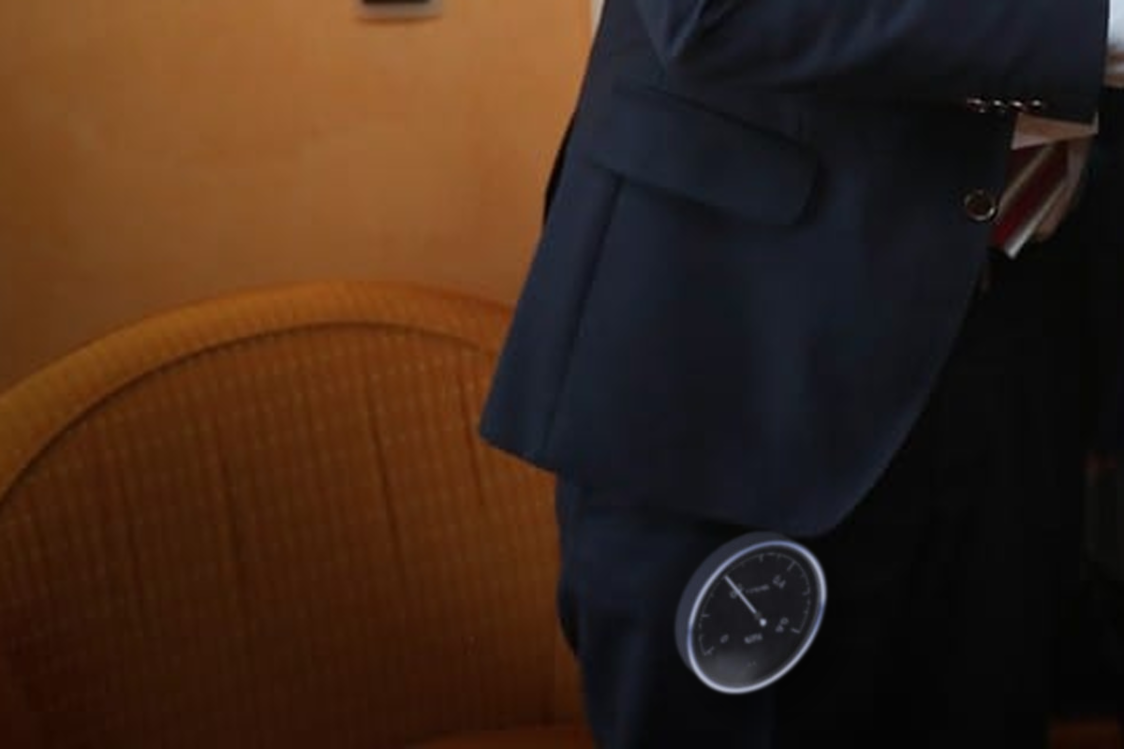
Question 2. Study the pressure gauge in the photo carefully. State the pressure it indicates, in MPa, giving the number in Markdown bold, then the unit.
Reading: **0.2** MPa
